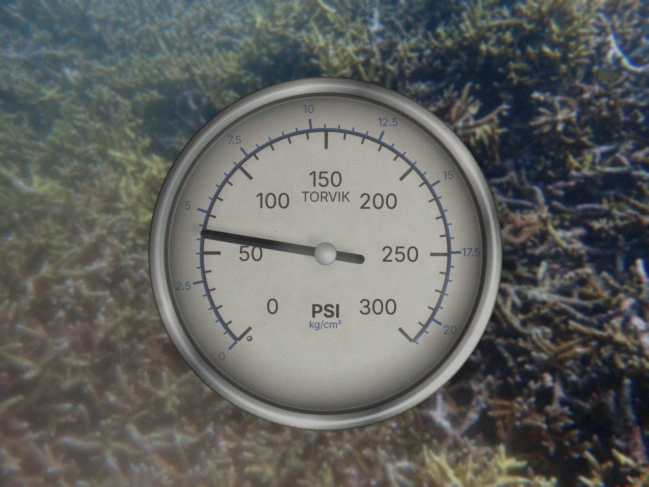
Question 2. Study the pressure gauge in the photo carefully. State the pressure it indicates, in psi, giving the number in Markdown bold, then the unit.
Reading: **60** psi
